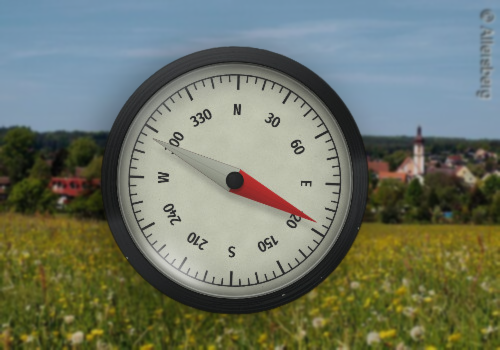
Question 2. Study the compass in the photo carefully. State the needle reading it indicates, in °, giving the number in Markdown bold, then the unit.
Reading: **115** °
